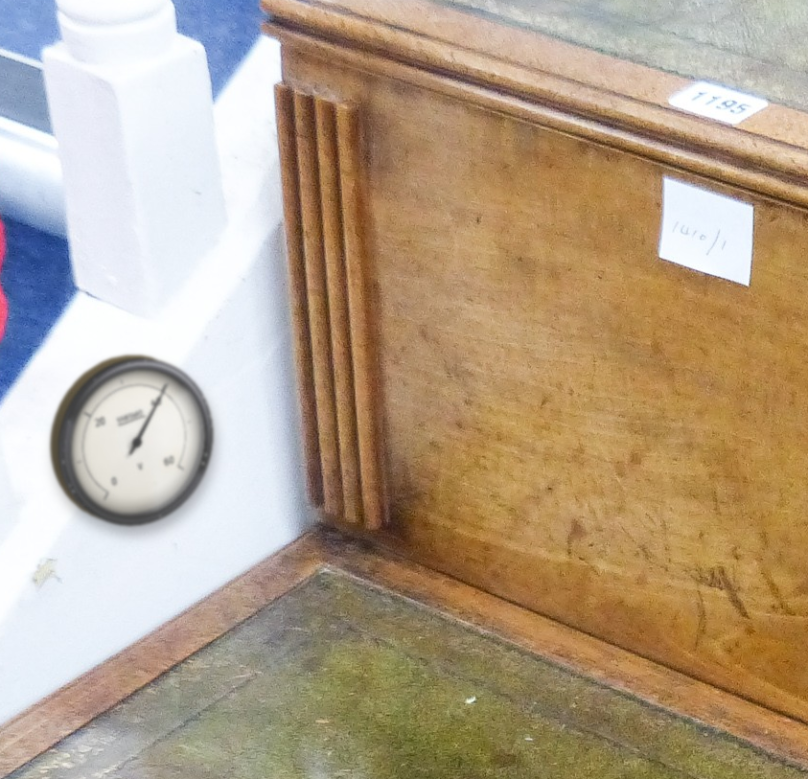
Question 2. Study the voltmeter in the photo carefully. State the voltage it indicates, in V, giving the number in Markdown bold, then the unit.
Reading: **40** V
